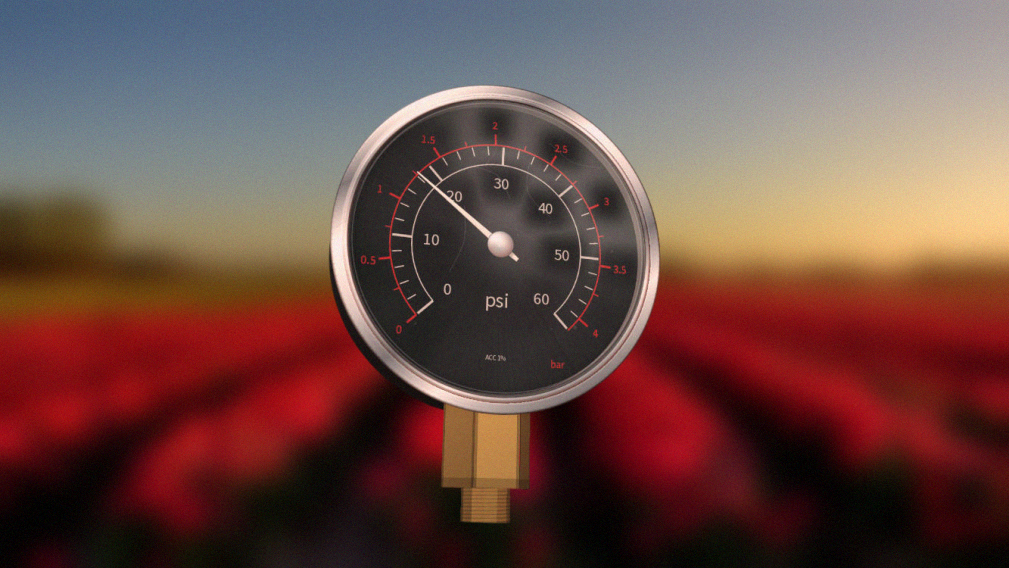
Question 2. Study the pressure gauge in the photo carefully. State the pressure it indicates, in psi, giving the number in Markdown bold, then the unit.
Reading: **18** psi
